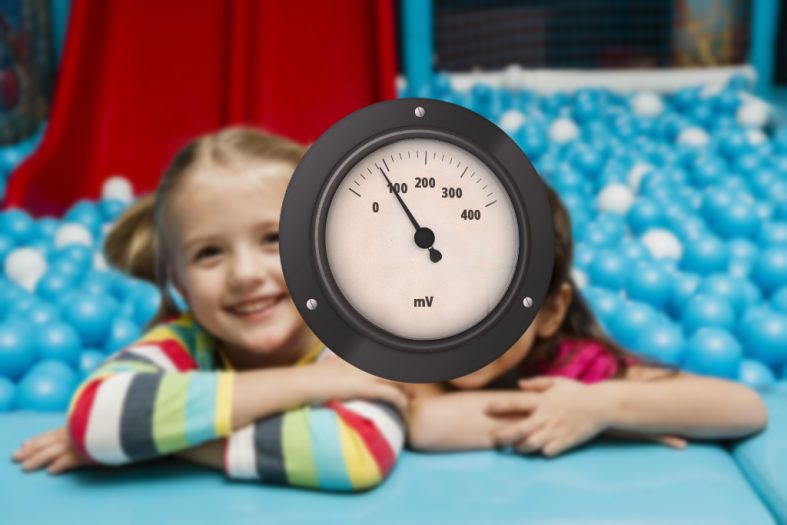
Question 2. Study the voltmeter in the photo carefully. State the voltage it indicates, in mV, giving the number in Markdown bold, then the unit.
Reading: **80** mV
